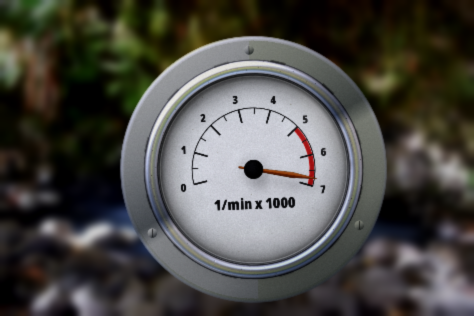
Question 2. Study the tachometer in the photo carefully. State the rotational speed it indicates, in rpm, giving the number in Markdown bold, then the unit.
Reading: **6750** rpm
